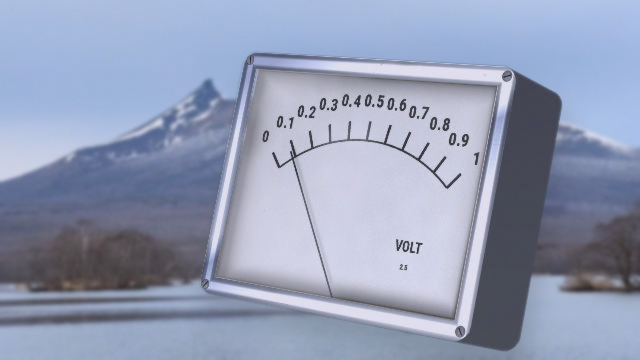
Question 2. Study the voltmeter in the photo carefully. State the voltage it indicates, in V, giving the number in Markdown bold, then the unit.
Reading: **0.1** V
